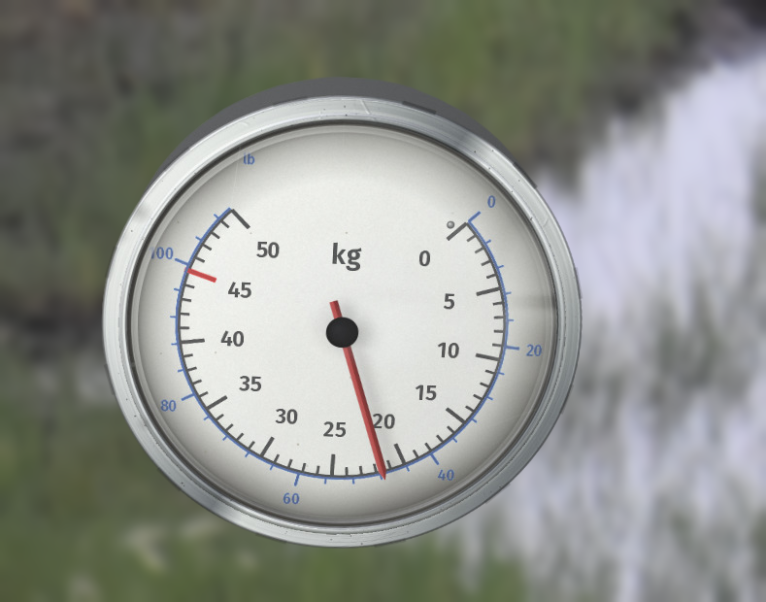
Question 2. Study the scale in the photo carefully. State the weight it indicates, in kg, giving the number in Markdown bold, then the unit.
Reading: **21.5** kg
